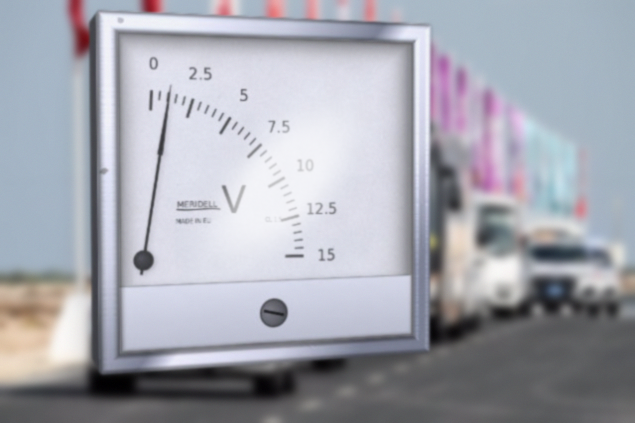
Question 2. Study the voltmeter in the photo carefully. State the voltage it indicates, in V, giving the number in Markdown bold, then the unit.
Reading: **1** V
